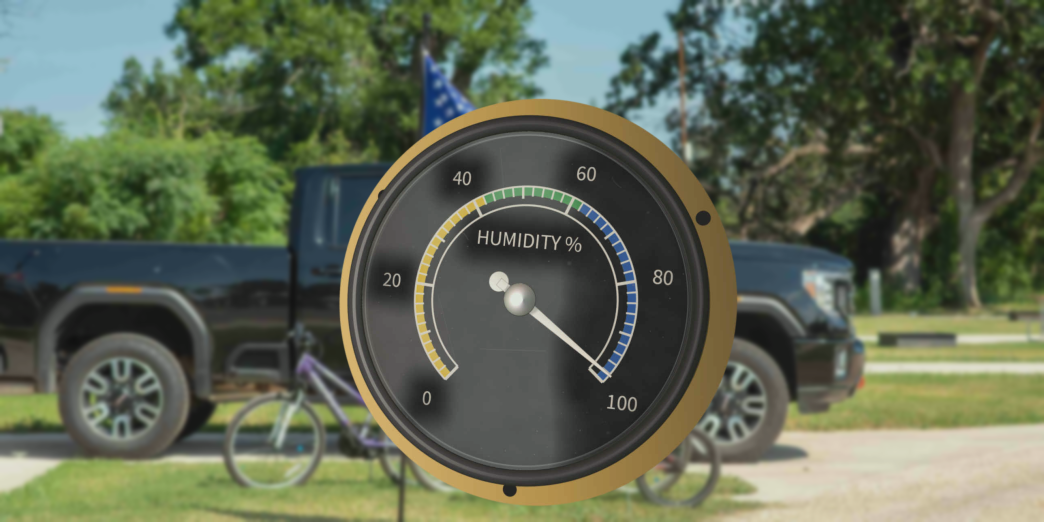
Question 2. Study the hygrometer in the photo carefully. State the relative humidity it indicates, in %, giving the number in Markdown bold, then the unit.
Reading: **98** %
